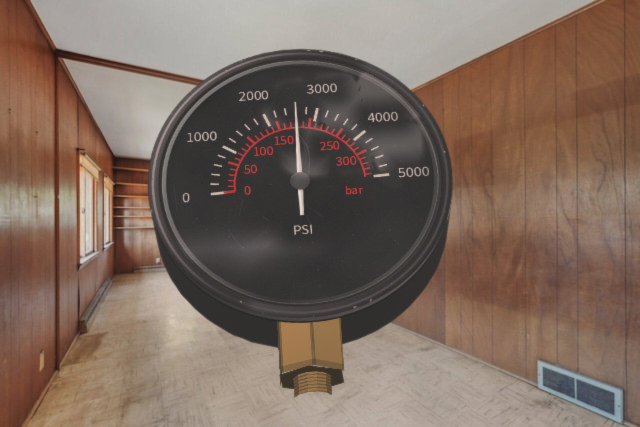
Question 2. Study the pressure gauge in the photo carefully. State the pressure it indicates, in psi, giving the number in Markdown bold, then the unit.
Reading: **2600** psi
